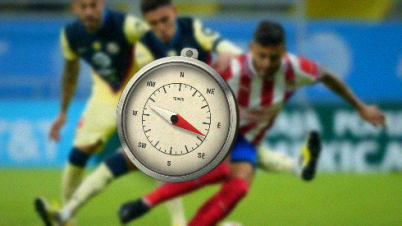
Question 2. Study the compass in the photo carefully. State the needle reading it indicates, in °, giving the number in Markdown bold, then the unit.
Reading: **110** °
